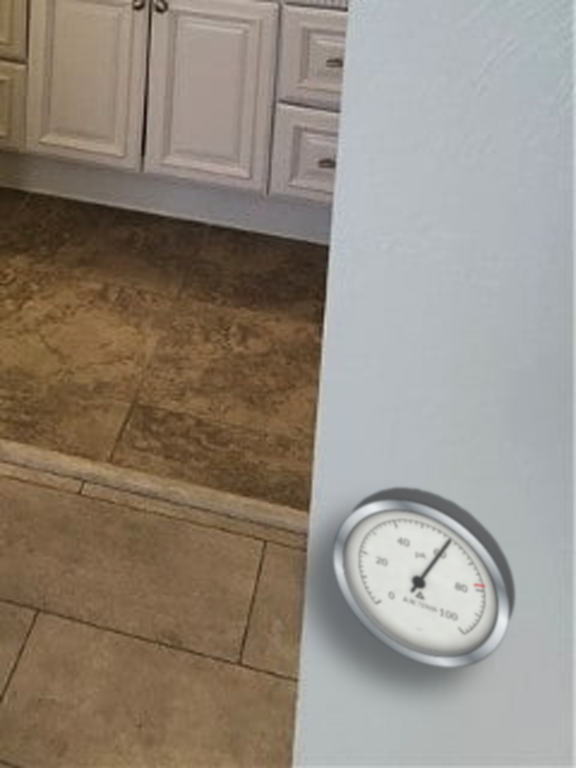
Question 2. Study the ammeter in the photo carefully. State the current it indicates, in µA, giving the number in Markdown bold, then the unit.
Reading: **60** µA
